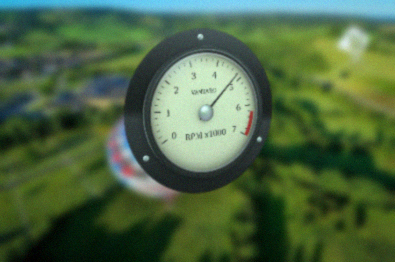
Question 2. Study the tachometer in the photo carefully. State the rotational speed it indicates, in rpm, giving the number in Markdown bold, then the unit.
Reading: **4800** rpm
